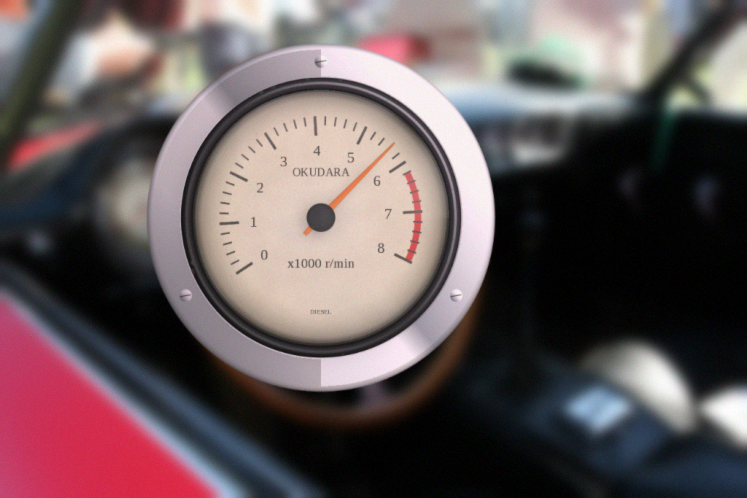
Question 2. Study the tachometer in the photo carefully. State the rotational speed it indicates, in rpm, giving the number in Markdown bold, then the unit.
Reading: **5600** rpm
